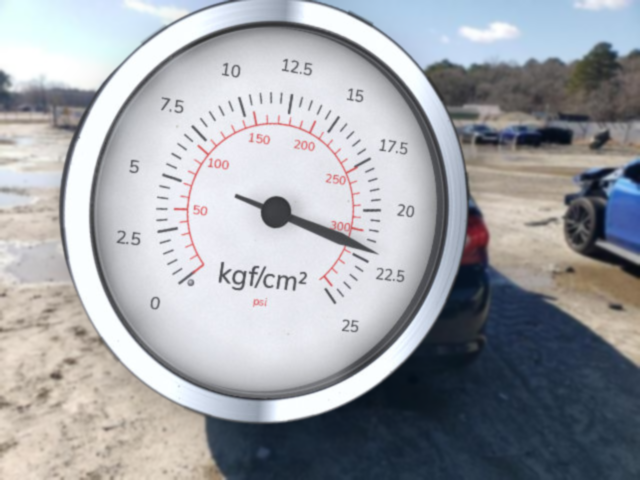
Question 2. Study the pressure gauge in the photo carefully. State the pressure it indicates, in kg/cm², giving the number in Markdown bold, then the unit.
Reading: **22** kg/cm²
